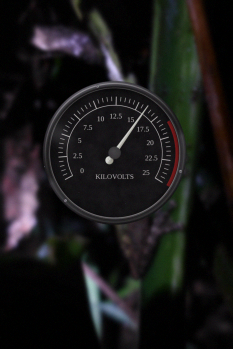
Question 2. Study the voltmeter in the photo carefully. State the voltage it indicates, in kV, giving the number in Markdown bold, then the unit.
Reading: **16** kV
